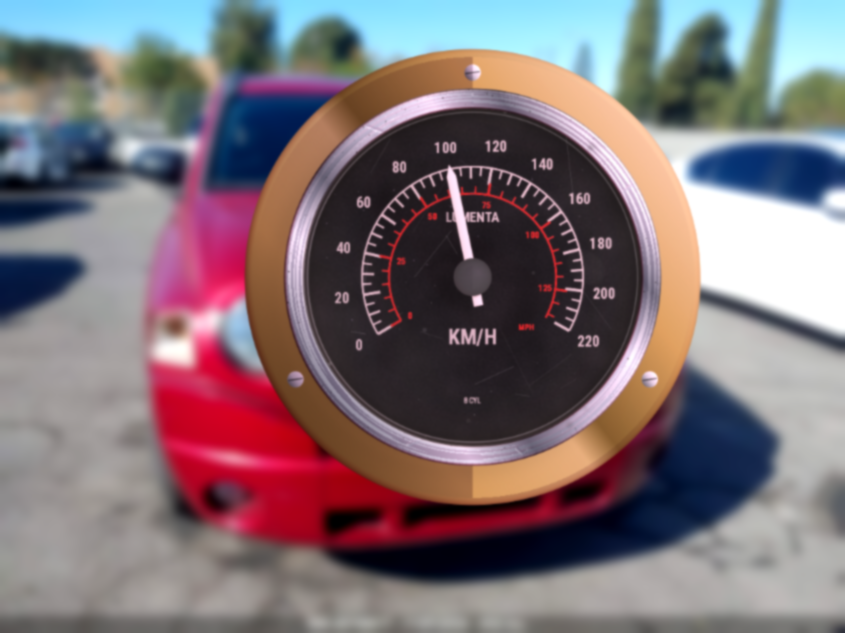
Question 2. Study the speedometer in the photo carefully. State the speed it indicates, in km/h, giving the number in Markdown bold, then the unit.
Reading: **100** km/h
